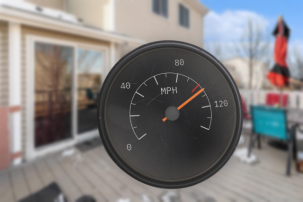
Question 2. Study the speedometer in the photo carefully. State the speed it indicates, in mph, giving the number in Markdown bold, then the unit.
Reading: **105** mph
